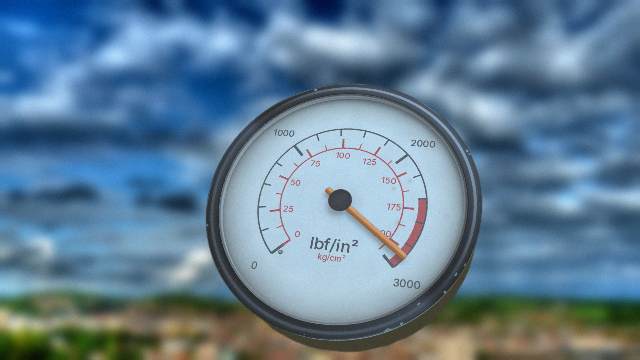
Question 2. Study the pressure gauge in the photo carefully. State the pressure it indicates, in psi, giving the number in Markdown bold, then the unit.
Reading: **2900** psi
